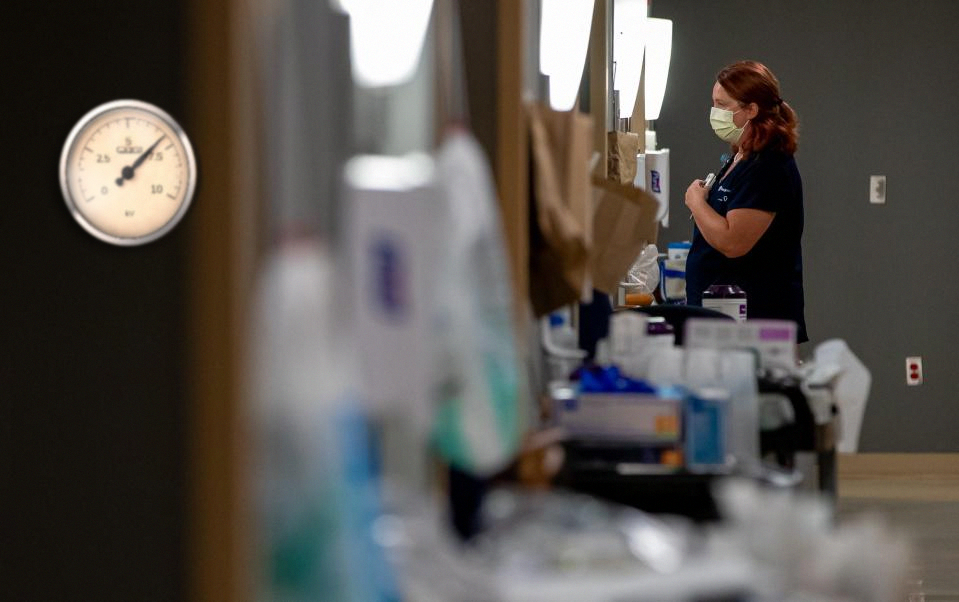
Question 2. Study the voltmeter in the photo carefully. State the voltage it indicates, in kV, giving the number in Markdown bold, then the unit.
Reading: **7** kV
